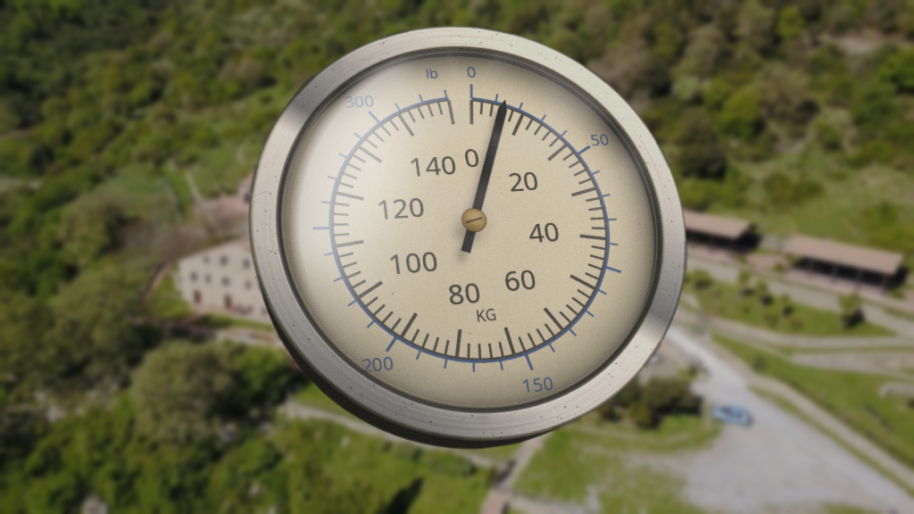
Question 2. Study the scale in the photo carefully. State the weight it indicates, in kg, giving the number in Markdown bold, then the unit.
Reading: **6** kg
